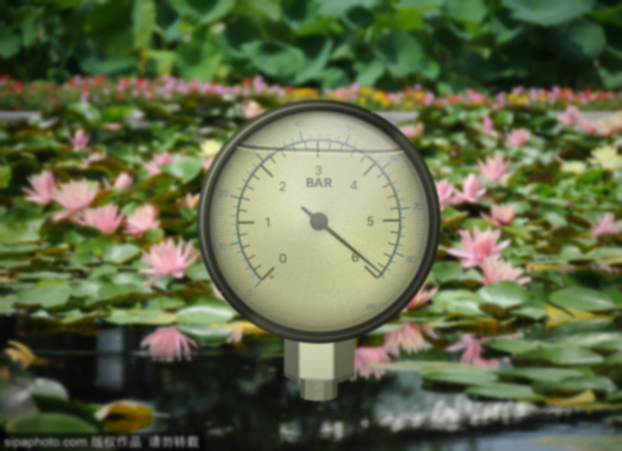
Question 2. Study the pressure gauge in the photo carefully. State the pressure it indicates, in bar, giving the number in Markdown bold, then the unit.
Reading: **5.9** bar
